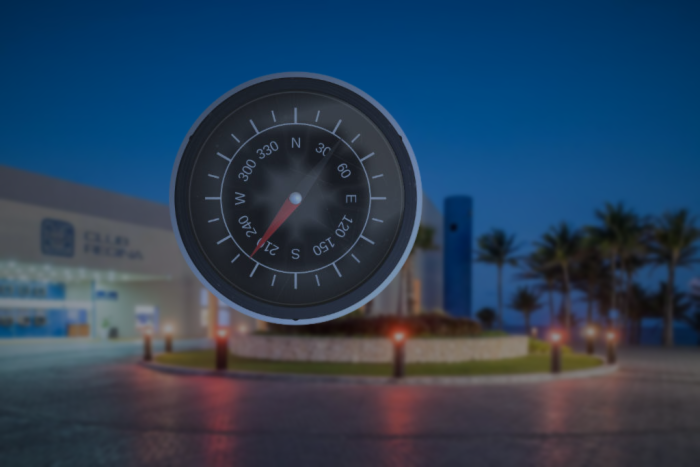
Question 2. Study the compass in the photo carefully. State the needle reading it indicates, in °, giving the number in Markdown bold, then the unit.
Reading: **217.5** °
